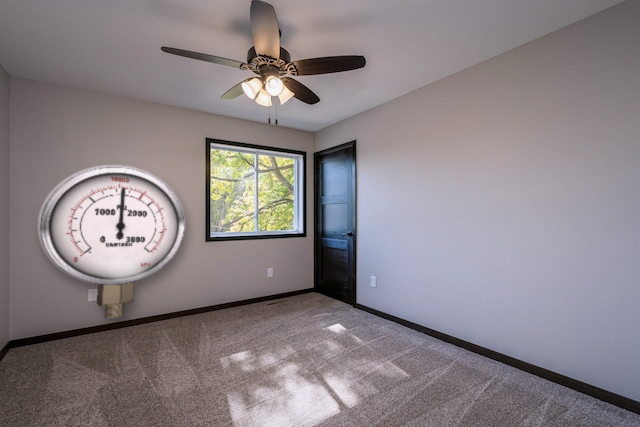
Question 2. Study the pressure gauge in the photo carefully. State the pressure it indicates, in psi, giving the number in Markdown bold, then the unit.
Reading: **1500** psi
